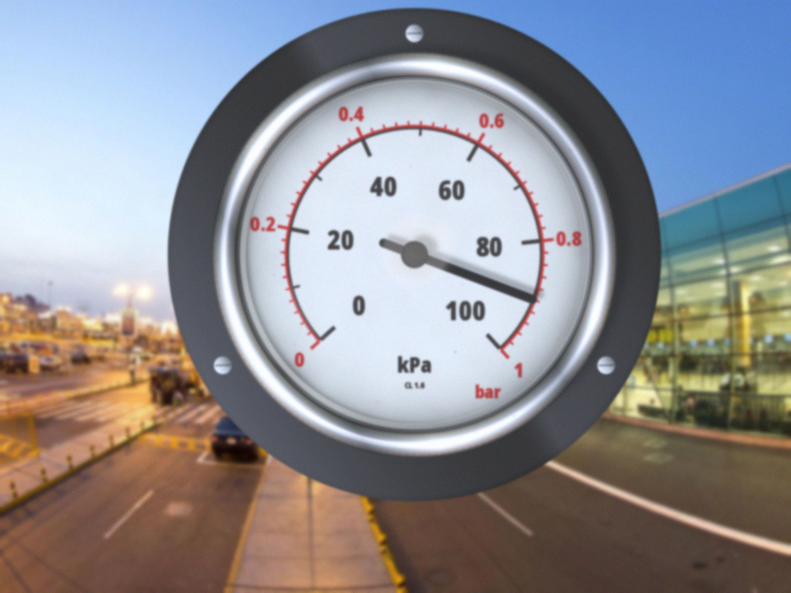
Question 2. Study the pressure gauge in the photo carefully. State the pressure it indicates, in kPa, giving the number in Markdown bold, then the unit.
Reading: **90** kPa
